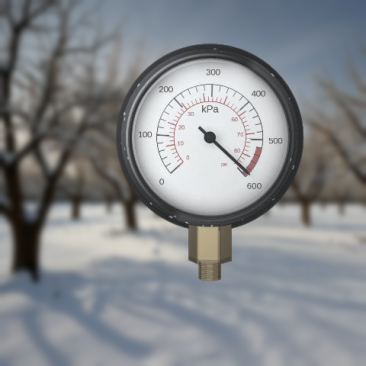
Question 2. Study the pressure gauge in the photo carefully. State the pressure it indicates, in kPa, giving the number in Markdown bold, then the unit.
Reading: **590** kPa
